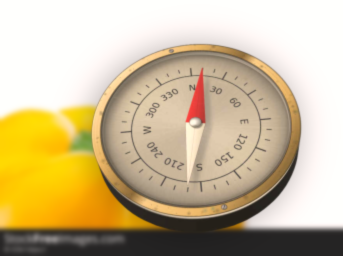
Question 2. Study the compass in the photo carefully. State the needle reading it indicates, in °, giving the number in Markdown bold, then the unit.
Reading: **10** °
